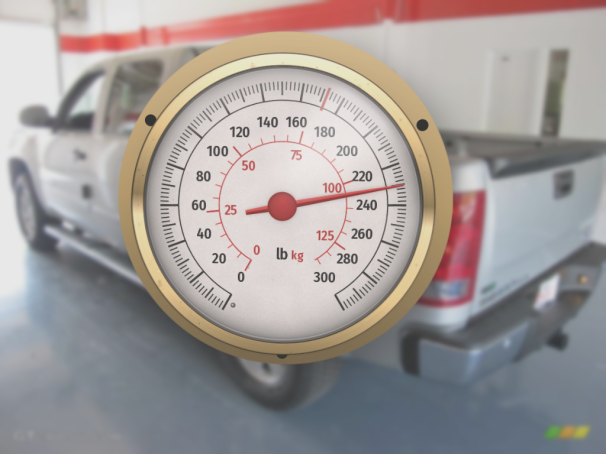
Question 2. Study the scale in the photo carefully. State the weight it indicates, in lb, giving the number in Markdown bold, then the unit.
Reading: **230** lb
